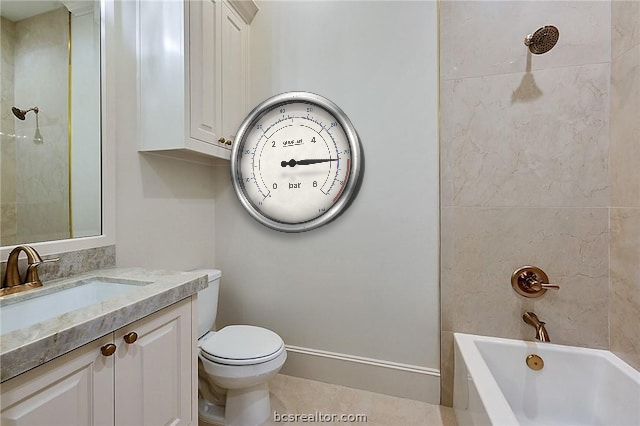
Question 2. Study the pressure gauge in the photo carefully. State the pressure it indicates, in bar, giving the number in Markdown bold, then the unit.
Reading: **5** bar
